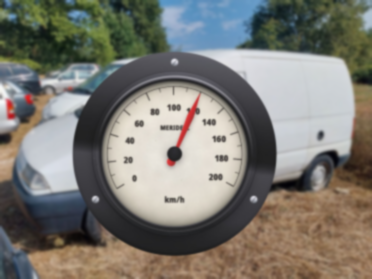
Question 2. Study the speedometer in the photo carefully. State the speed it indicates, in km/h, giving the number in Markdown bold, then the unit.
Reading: **120** km/h
